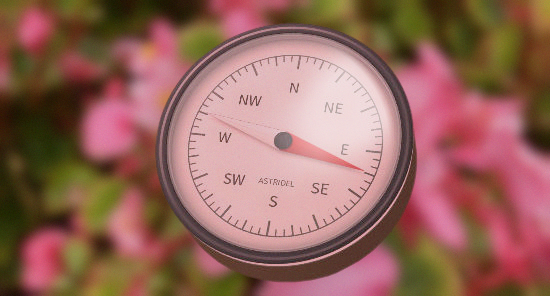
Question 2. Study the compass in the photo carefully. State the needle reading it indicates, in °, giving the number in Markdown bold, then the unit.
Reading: **105** °
